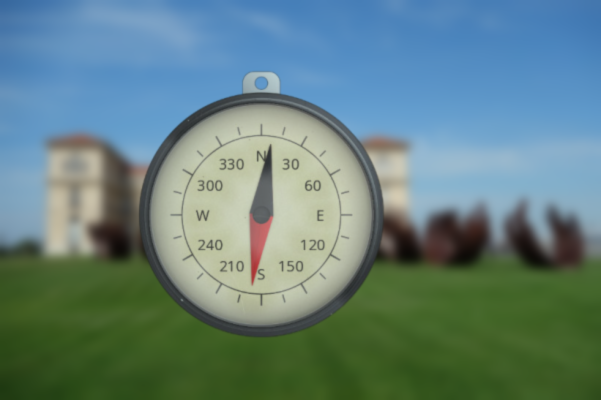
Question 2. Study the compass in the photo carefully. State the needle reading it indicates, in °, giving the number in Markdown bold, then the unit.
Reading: **187.5** °
